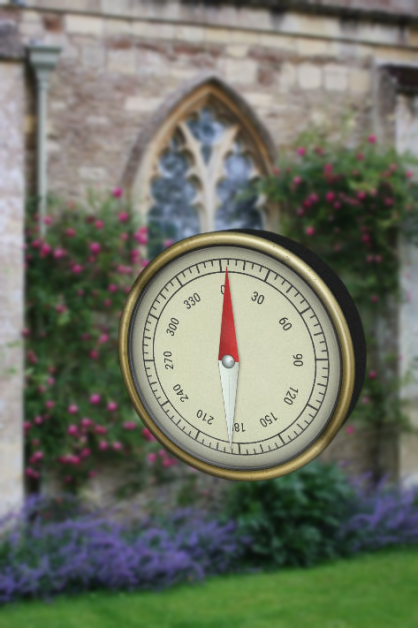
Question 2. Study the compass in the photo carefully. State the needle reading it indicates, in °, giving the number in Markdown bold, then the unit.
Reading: **5** °
